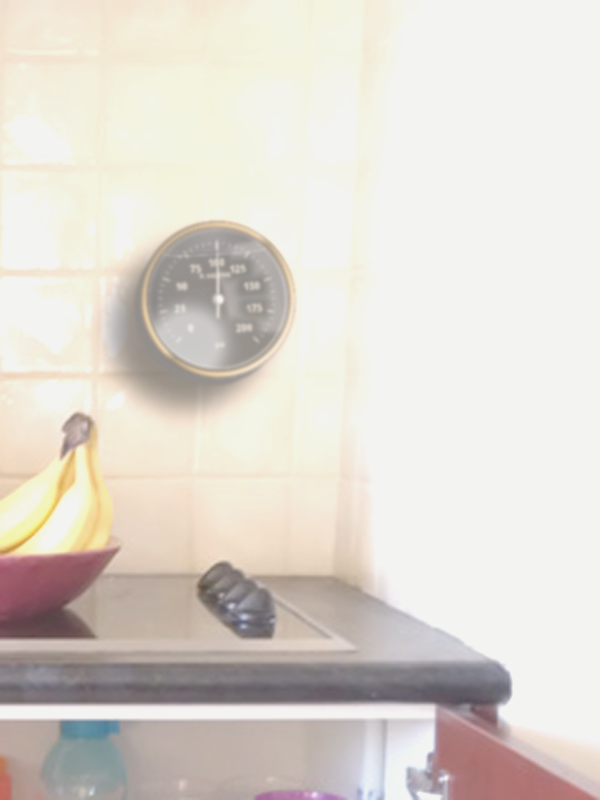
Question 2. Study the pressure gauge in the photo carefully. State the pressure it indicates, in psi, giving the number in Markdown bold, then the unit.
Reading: **100** psi
